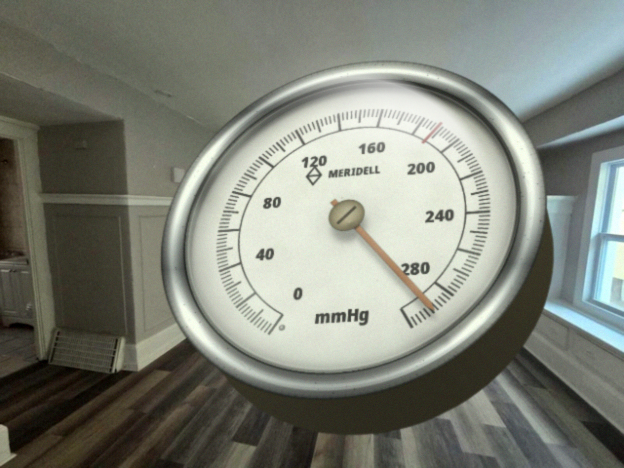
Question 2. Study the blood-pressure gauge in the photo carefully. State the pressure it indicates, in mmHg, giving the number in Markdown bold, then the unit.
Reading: **290** mmHg
